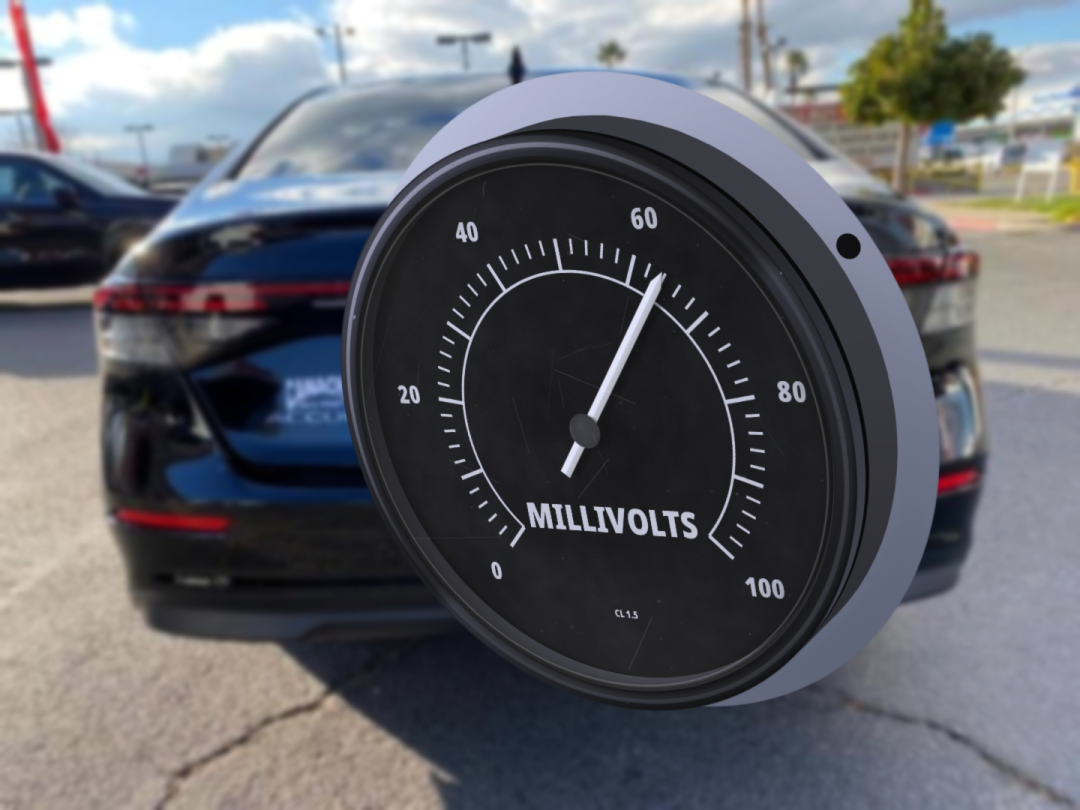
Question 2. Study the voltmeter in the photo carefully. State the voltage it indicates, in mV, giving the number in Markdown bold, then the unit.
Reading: **64** mV
